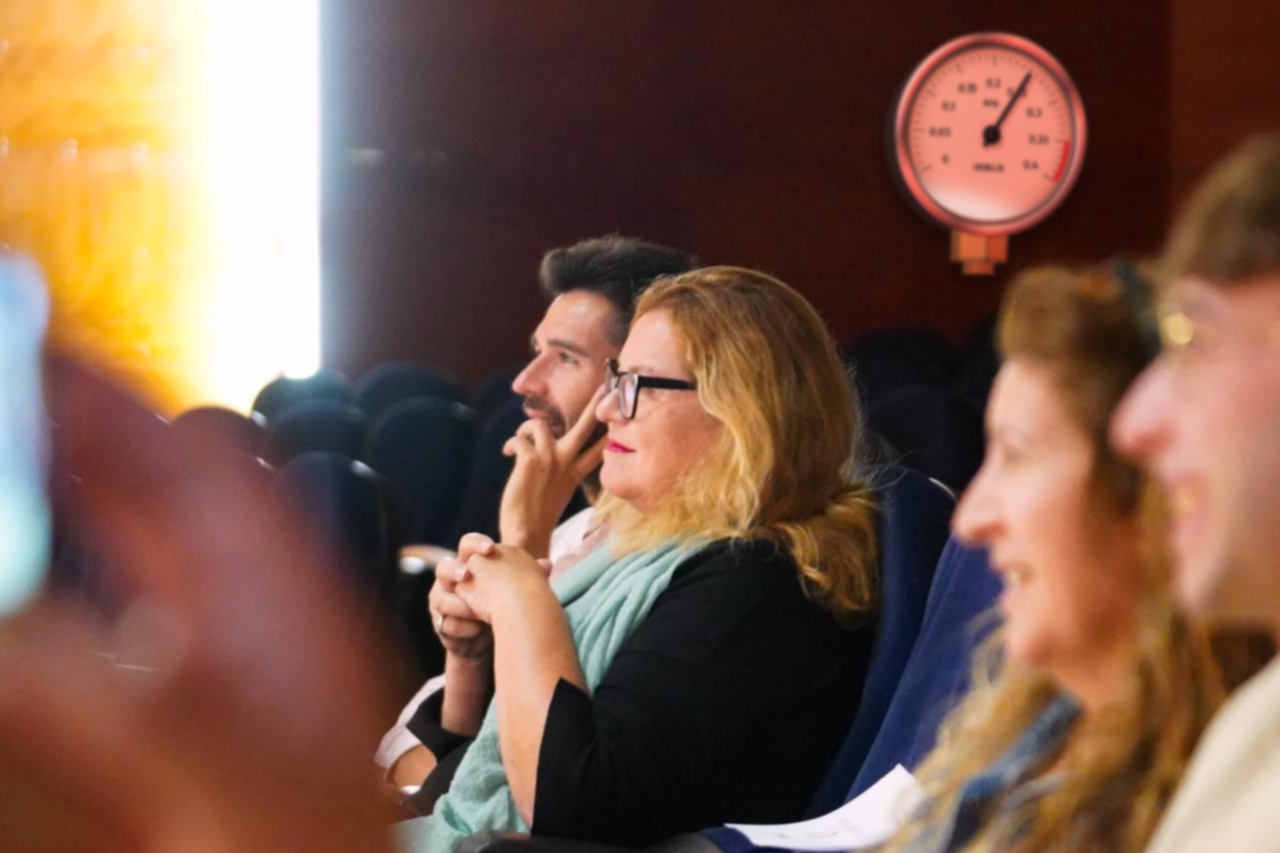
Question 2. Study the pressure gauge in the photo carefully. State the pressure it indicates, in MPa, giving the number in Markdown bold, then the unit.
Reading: **0.25** MPa
